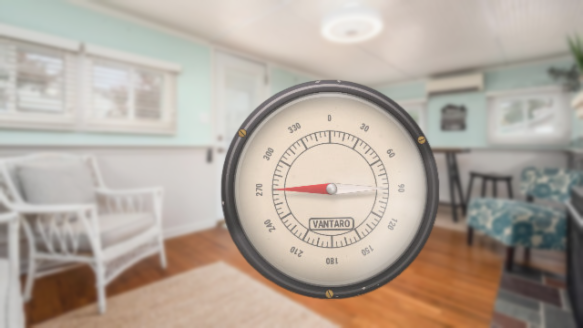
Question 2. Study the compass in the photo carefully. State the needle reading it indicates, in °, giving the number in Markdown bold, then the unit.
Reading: **270** °
